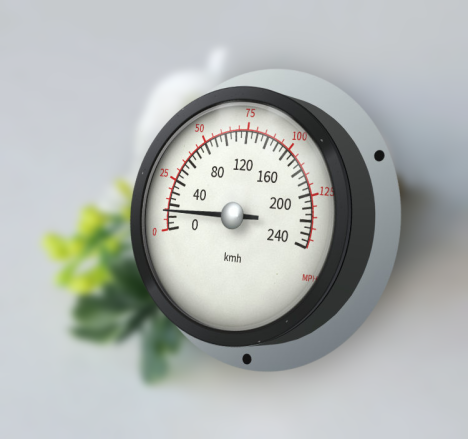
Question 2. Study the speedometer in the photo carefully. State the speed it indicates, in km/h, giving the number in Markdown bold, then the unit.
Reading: **15** km/h
